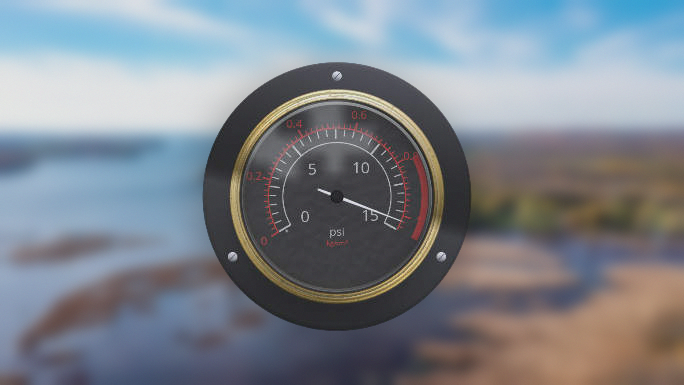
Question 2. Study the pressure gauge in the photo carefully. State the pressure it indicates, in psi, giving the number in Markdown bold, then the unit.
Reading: **14.5** psi
